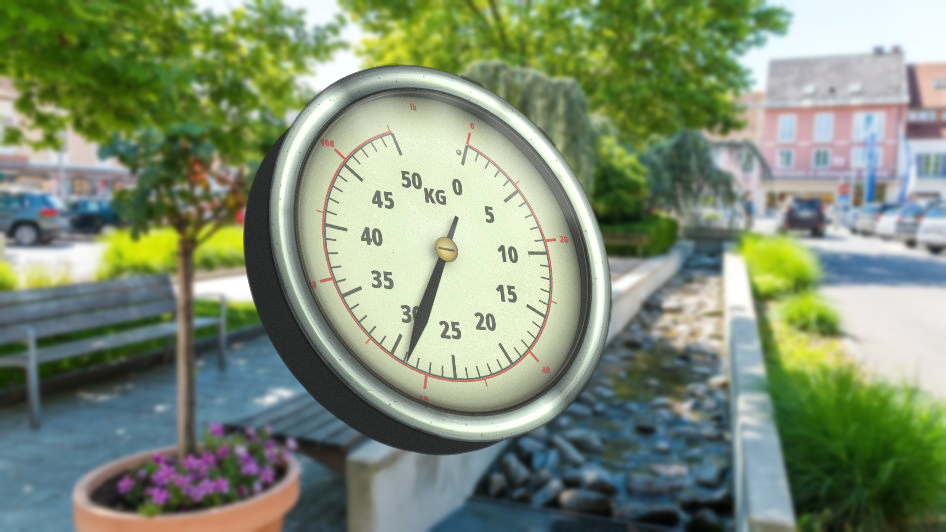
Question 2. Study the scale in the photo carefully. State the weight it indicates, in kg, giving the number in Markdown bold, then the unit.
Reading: **29** kg
